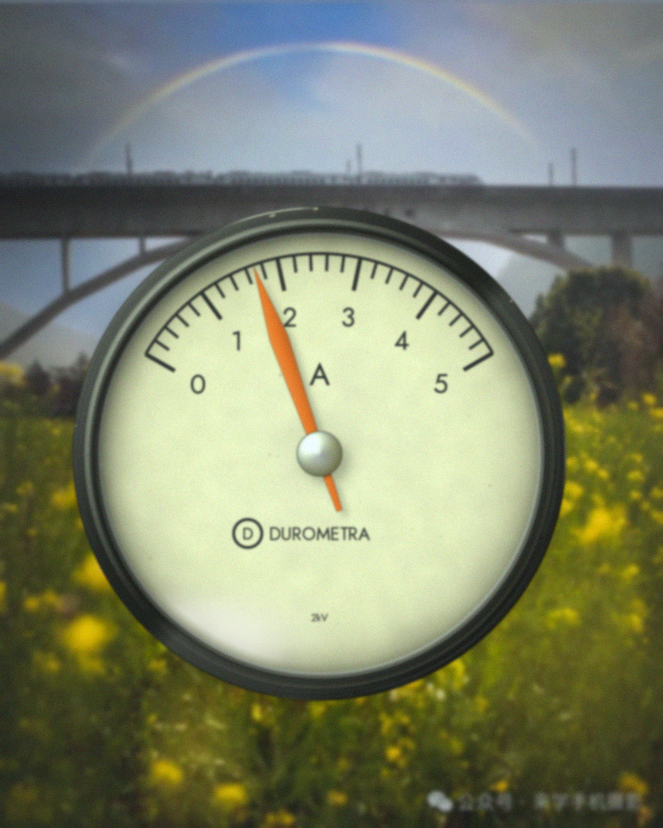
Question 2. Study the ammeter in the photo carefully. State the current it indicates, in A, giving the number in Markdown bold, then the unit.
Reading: **1.7** A
